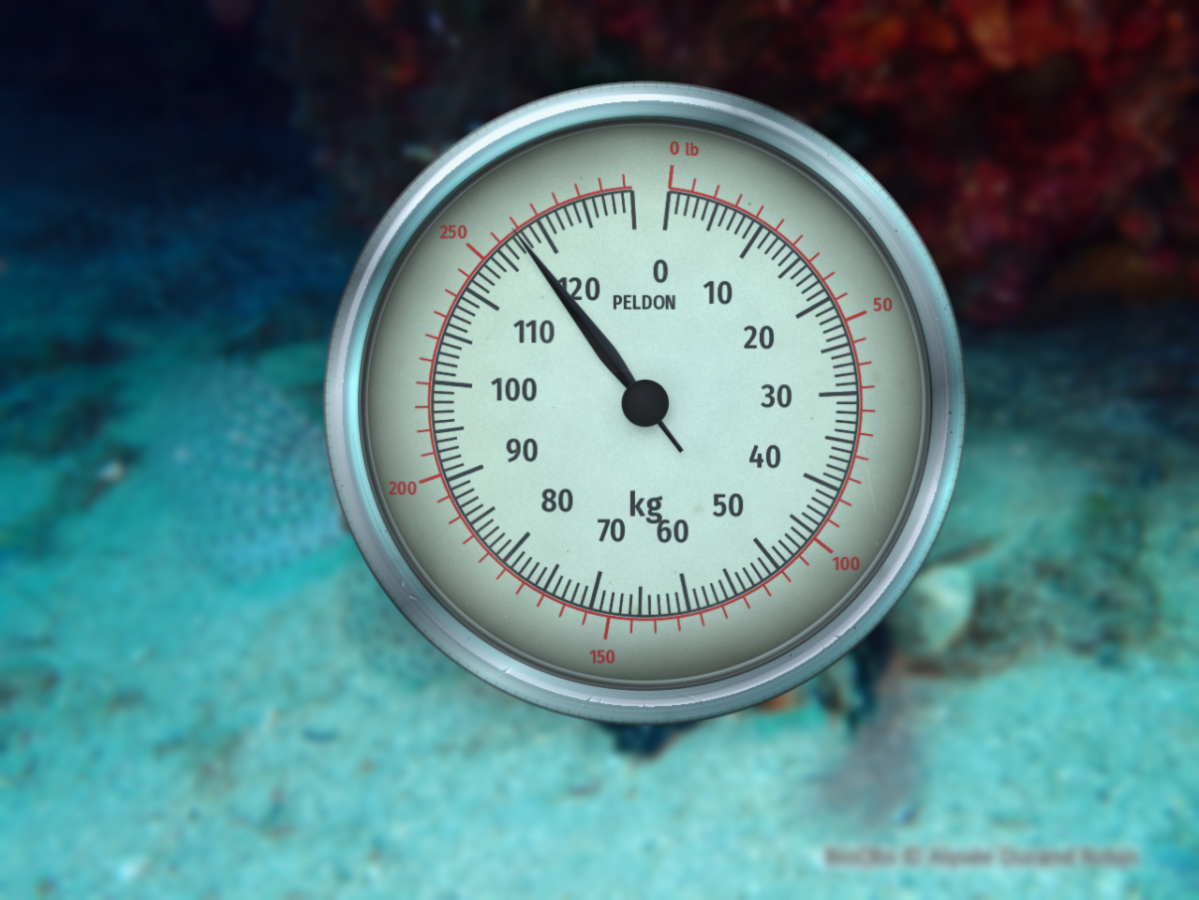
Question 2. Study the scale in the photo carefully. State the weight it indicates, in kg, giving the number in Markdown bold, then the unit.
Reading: **117.5** kg
